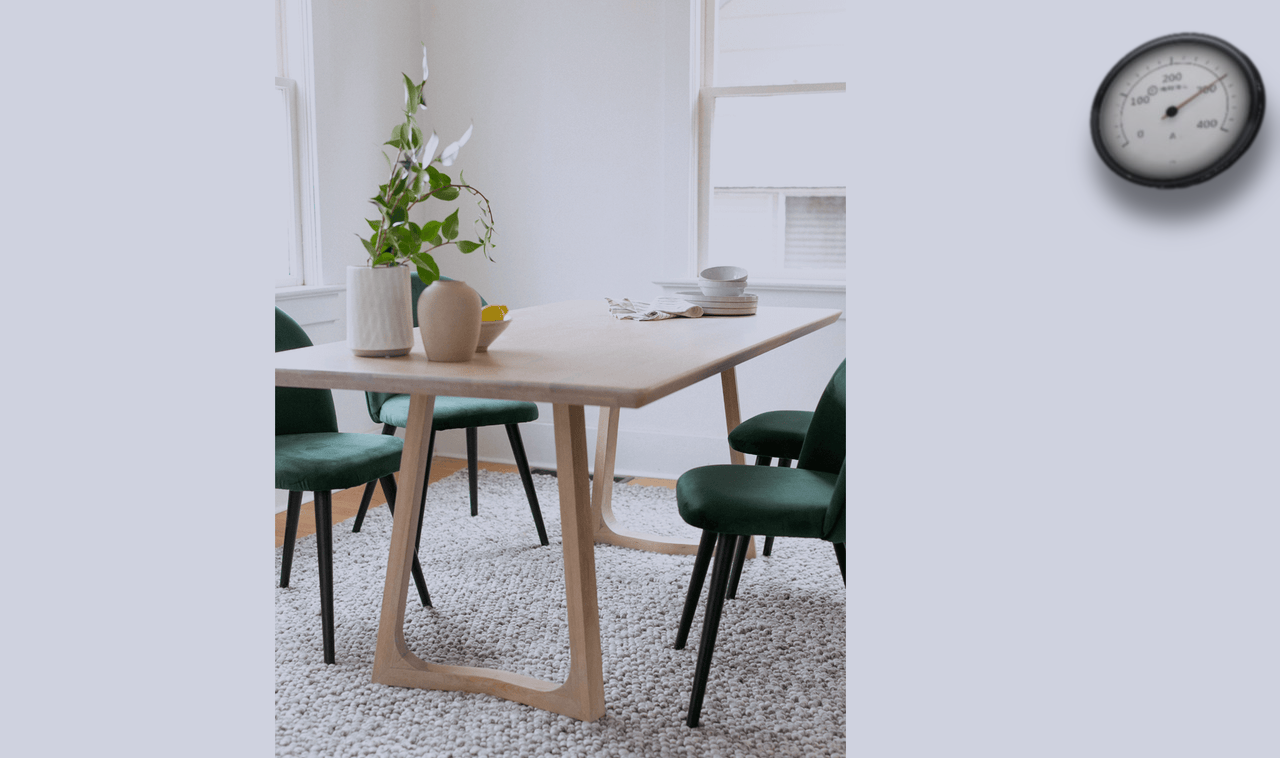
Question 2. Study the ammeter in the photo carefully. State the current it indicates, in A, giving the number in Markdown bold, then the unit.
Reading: **300** A
